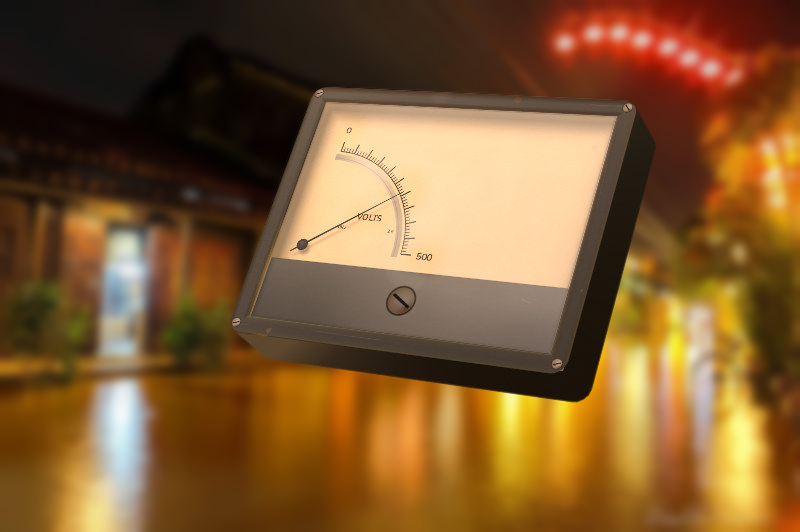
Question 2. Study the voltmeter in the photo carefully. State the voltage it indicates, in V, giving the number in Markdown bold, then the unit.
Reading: **300** V
